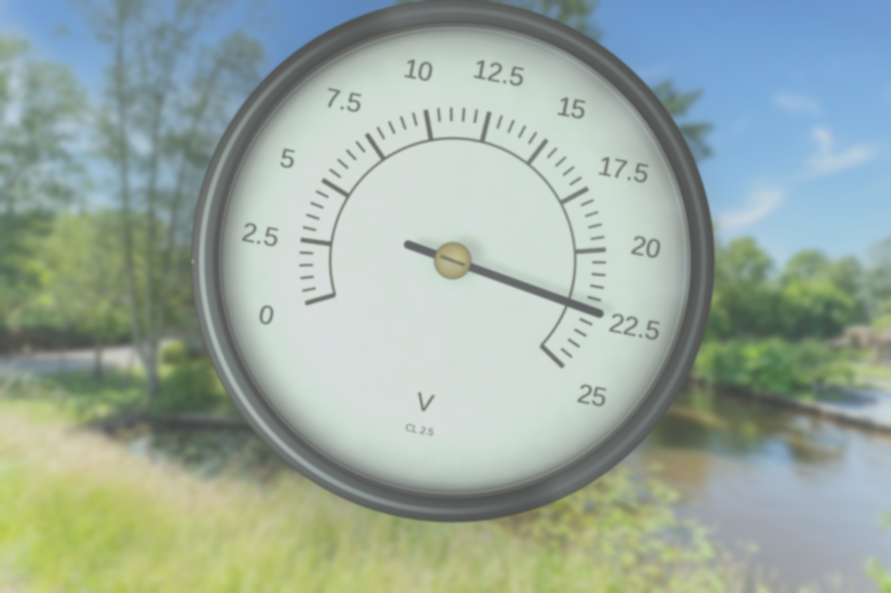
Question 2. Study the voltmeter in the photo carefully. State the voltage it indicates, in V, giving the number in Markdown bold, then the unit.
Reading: **22.5** V
